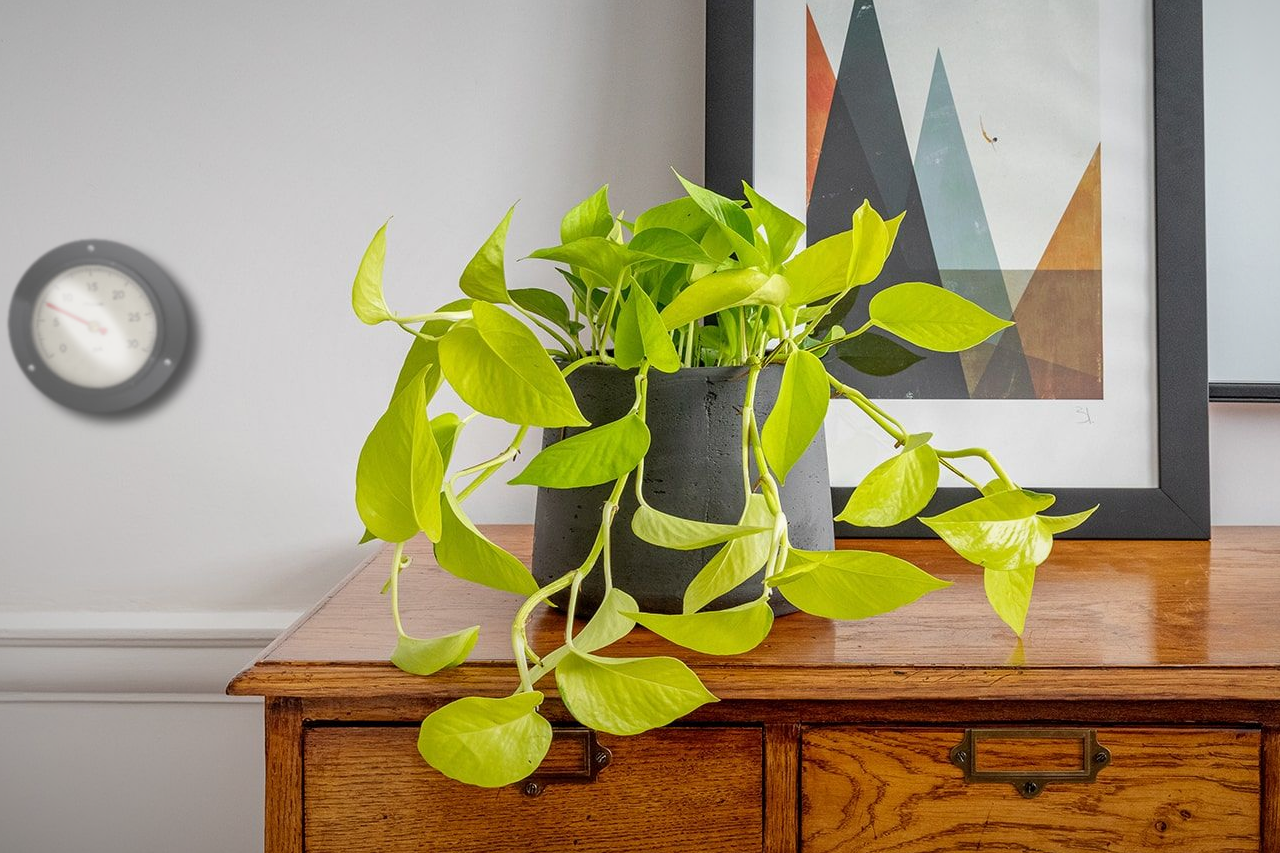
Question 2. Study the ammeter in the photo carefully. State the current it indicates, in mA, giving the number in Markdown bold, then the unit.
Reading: **7.5** mA
